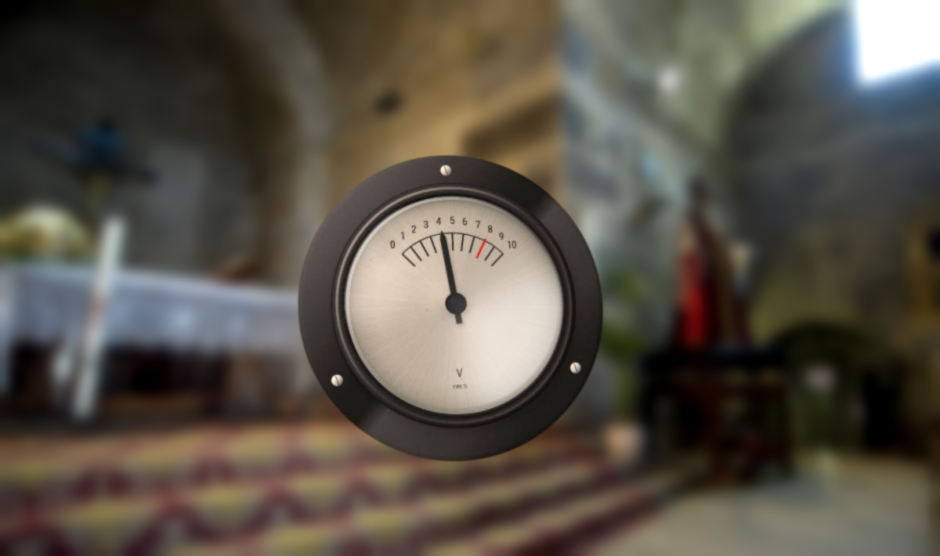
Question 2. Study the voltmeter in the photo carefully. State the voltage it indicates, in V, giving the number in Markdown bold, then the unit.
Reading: **4** V
